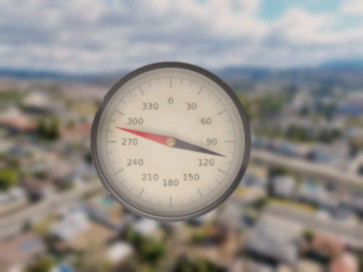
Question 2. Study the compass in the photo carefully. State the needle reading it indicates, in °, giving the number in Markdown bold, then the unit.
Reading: **285** °
